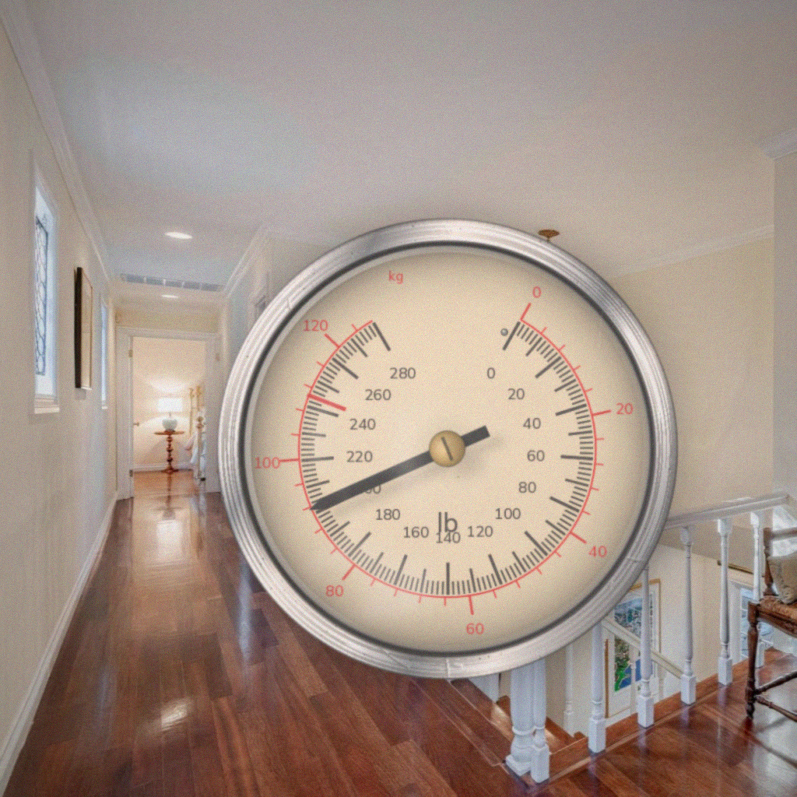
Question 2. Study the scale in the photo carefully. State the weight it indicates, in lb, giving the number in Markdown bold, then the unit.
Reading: **202** lb
